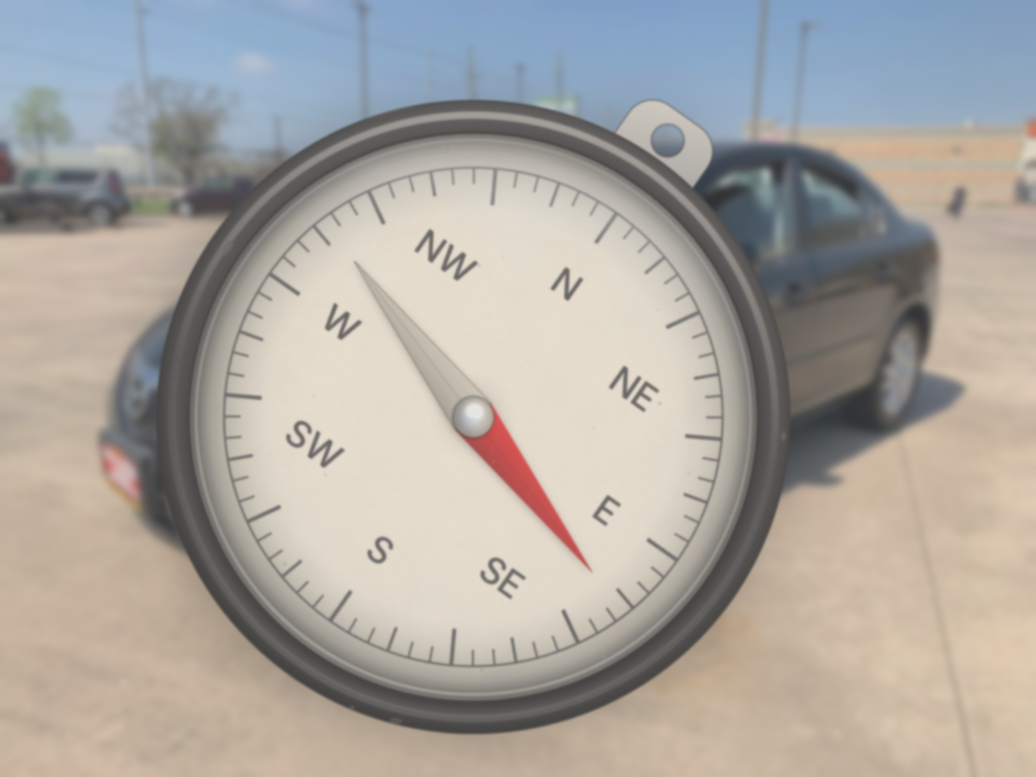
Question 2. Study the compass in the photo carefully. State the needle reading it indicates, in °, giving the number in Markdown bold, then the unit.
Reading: **107.5** °
